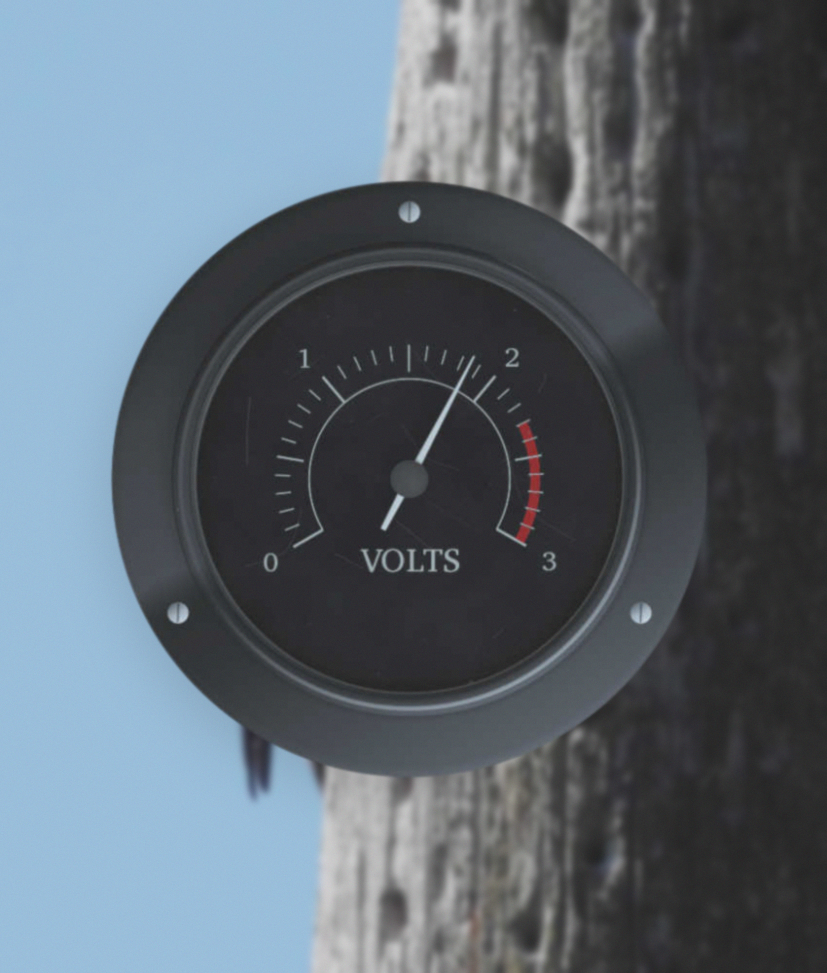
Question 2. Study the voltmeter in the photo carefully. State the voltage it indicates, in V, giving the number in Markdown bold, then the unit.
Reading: **1.85** V
